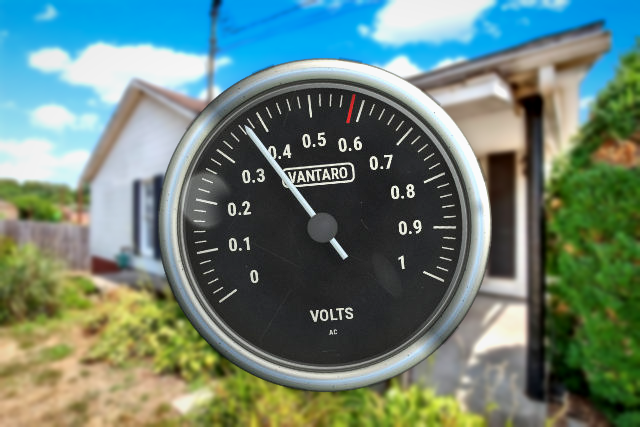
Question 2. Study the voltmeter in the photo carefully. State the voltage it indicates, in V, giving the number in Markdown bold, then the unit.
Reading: **0.37** V
